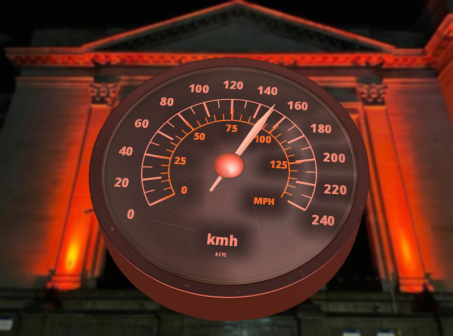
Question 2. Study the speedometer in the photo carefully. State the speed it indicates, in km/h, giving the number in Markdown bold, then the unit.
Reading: **150** km/h
